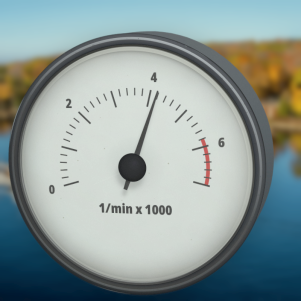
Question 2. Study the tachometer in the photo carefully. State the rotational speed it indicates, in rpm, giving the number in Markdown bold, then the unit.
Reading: **4200** rpm
